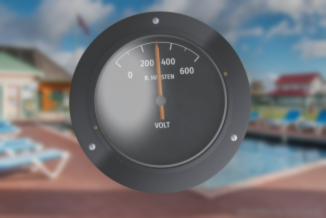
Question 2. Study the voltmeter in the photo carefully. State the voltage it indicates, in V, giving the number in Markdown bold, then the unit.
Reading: **300** V
